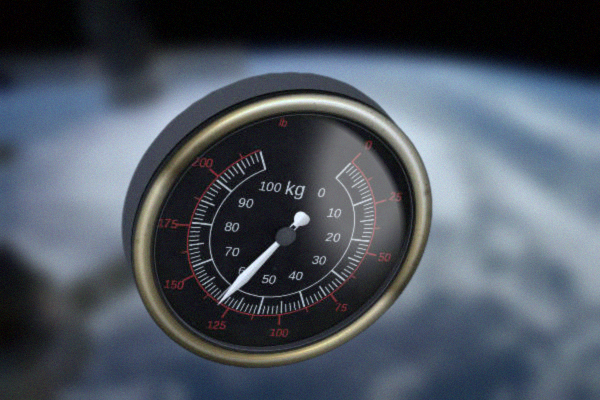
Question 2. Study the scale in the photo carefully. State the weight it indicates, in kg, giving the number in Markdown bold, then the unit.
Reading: **60** kg
